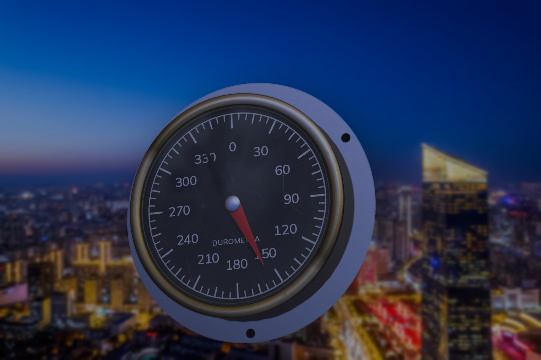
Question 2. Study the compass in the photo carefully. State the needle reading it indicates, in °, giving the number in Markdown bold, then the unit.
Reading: **155** °
